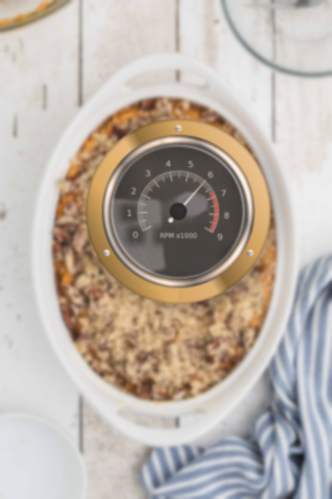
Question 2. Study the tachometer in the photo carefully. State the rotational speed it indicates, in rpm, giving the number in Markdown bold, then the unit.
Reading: **6000** rpm
